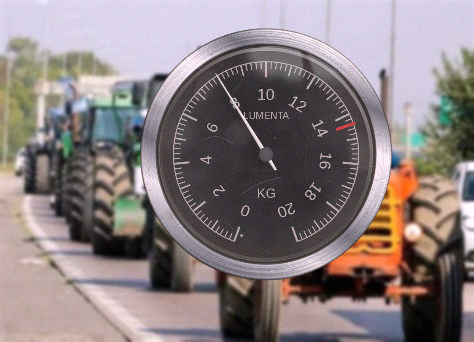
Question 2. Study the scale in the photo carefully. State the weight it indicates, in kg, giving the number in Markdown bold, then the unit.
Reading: **8** kg
